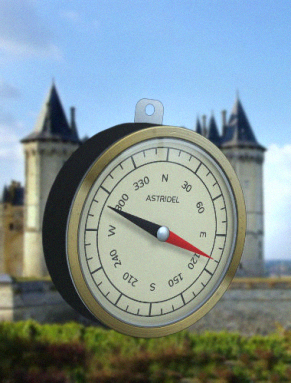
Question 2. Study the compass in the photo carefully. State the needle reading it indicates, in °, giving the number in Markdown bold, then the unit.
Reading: **110** °
